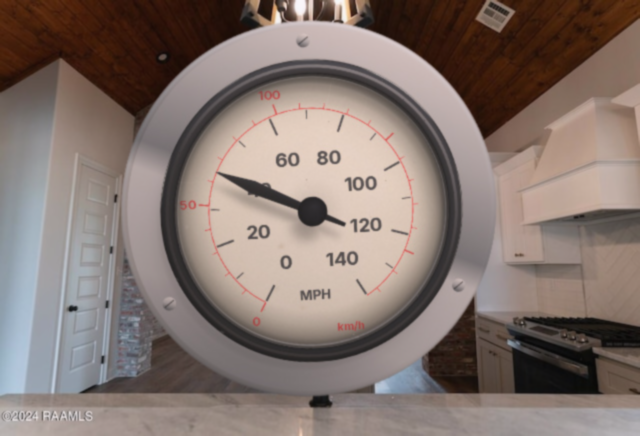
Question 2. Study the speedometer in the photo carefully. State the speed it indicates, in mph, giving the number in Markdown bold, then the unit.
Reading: **40** mph
